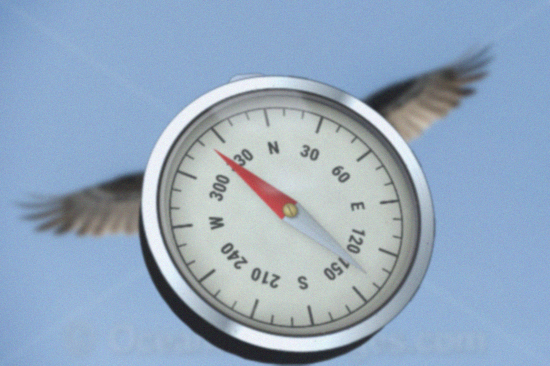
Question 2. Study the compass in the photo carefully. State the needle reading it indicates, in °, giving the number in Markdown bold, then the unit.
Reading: **320** °
